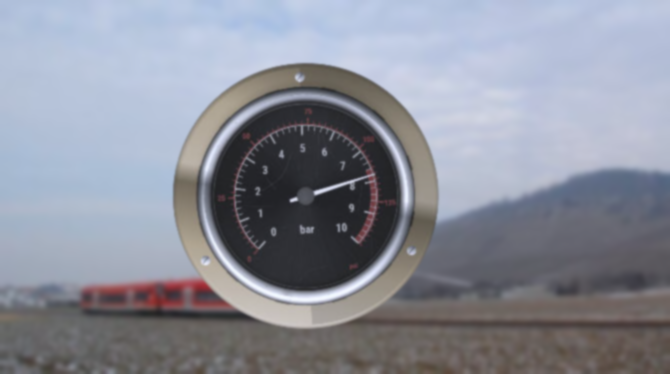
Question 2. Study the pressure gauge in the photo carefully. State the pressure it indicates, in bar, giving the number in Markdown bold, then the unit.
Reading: **7.8** bar
